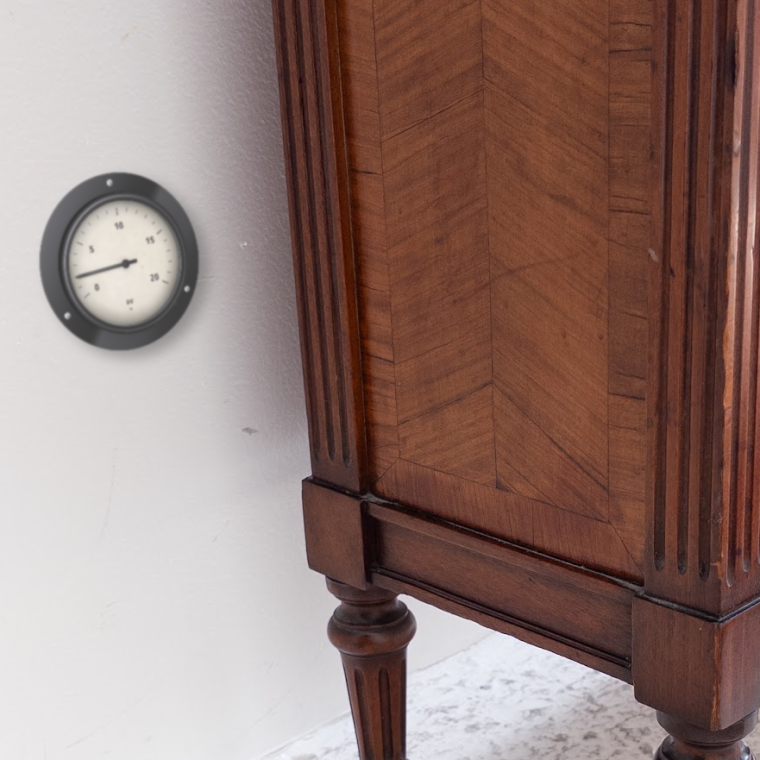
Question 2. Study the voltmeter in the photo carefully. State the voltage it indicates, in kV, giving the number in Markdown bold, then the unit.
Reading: **2** kV
